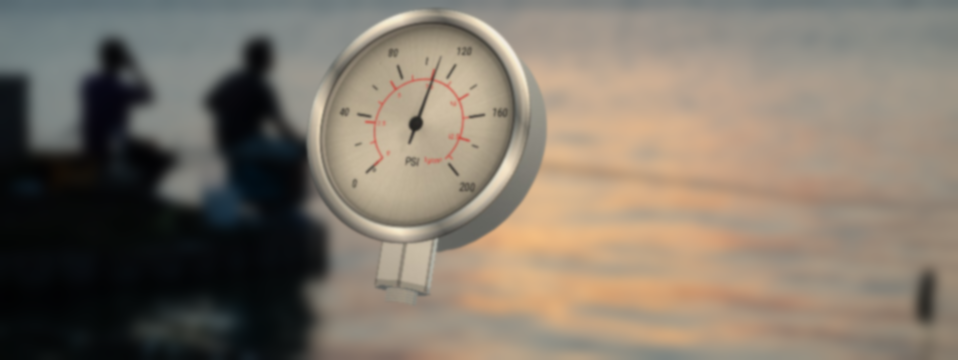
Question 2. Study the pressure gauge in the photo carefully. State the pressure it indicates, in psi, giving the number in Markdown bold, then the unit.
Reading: **110** psi
